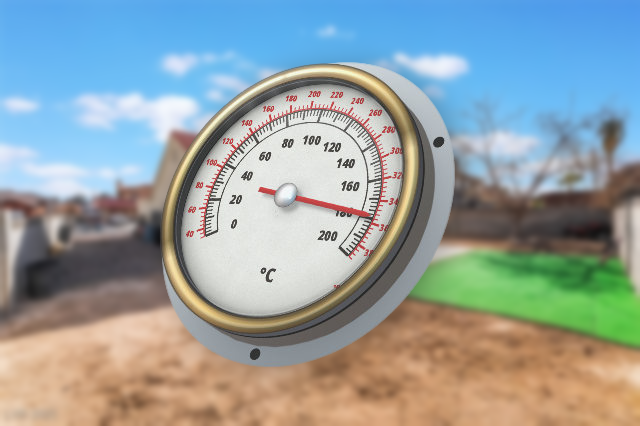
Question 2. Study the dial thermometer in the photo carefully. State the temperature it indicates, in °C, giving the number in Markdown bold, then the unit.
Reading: **180** °C
